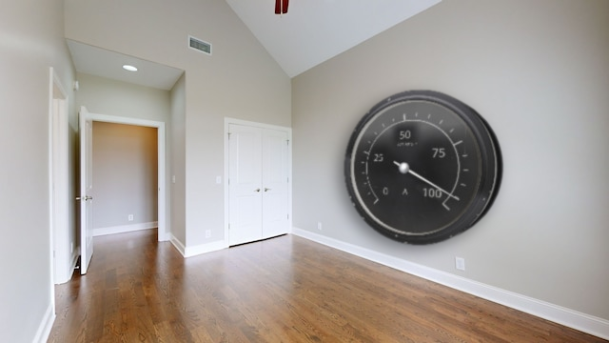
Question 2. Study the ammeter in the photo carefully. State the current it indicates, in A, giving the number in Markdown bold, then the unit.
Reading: **95** A
